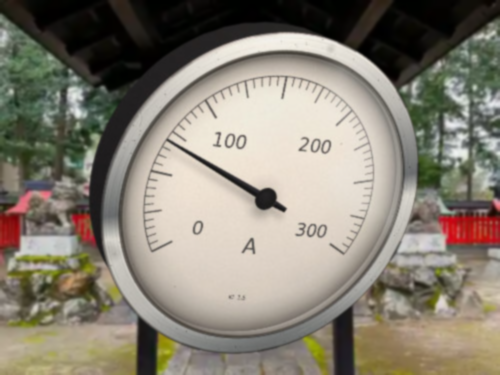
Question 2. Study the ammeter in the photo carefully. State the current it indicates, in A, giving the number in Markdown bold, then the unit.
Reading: **70** A
